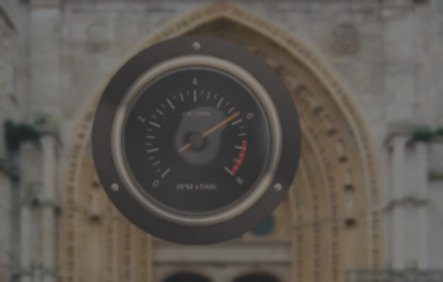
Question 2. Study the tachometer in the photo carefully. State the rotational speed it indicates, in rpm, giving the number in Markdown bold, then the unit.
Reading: **5750** rpm
